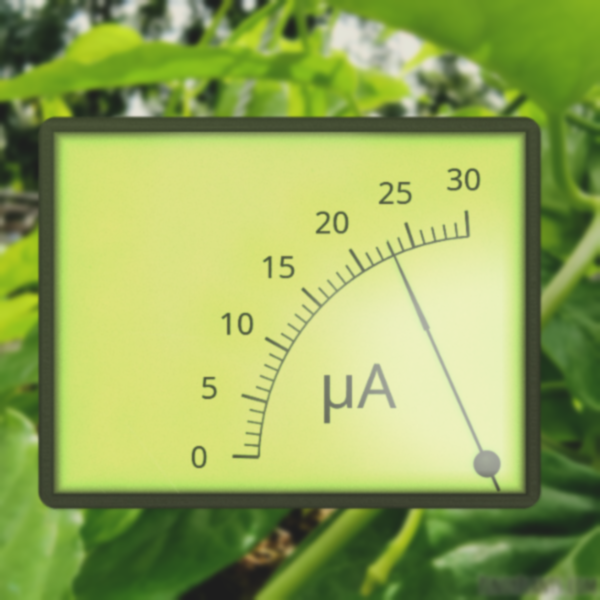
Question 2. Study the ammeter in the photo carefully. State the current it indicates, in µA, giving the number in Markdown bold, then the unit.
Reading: **23** µA
